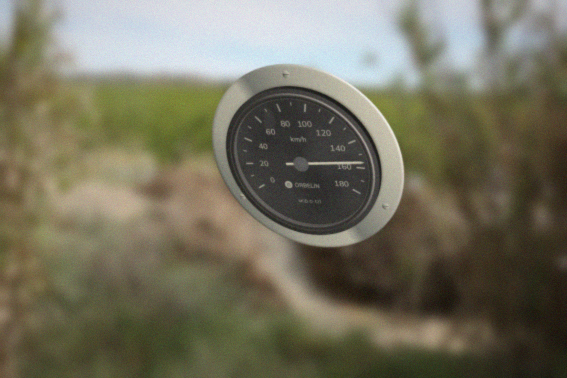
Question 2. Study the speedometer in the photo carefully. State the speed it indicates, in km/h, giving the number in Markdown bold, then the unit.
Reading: **155** km/h
